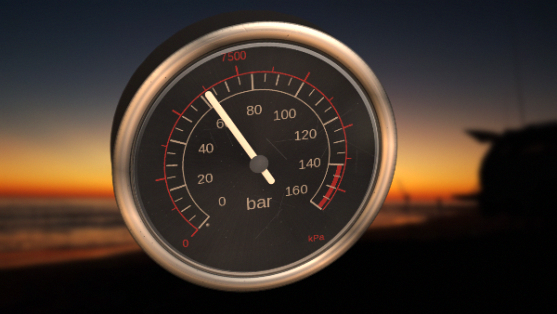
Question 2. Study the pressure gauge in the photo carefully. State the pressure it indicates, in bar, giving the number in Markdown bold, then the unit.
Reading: **62.5** bar
